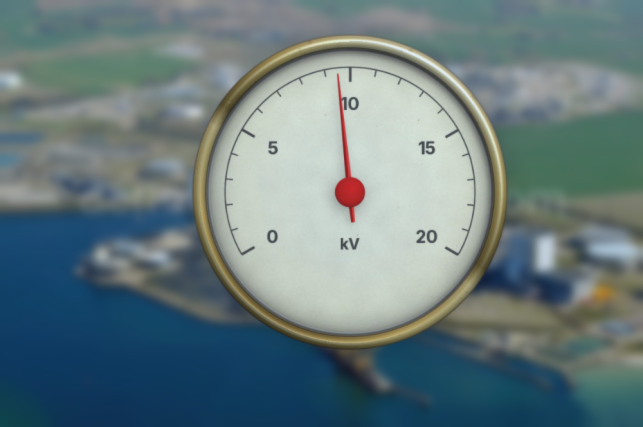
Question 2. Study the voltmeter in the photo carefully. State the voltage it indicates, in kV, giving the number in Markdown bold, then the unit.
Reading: **9.5** kV
